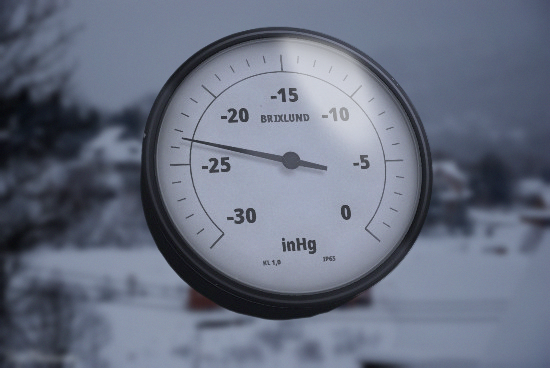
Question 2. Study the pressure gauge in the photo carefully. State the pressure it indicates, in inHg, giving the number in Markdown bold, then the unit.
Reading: **-23.5** inHg
